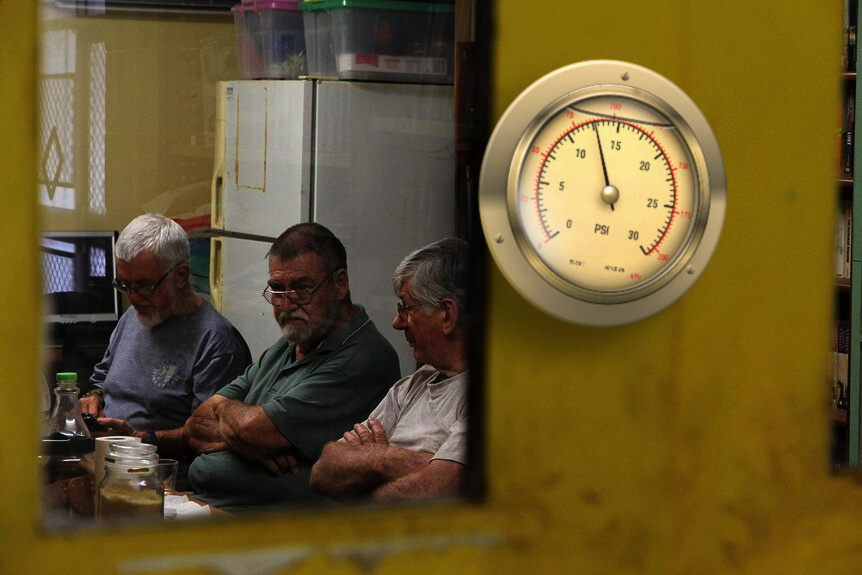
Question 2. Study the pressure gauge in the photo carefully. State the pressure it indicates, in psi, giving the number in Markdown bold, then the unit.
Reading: **12.5** psi
